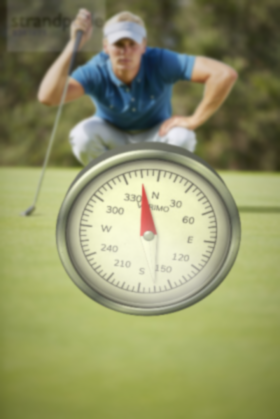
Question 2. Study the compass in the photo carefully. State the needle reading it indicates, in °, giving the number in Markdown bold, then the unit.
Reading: **345** °
